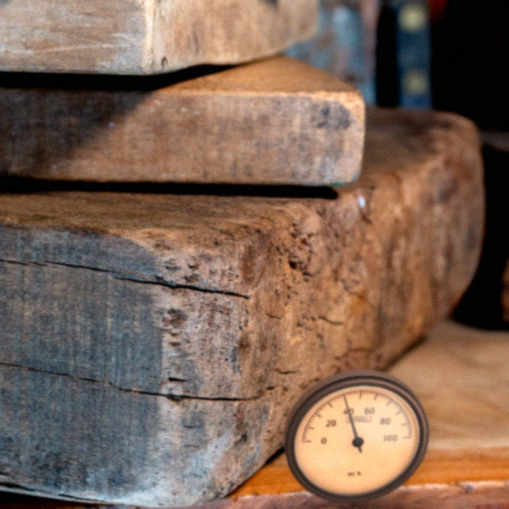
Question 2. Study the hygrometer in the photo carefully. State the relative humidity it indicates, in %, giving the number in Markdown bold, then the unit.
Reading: **40** %
